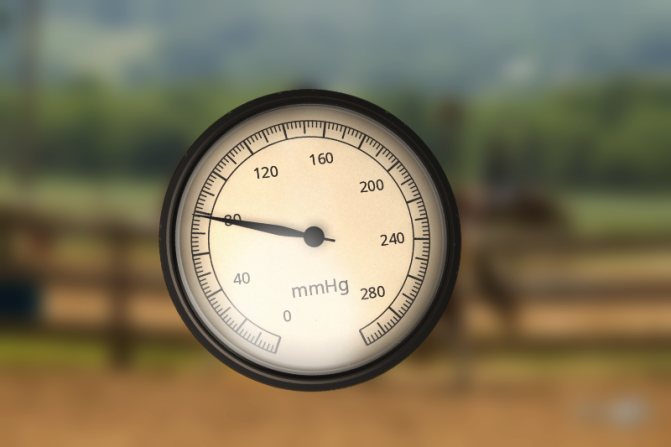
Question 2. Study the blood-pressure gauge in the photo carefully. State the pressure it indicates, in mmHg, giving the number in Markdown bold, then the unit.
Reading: **78** mmHg
